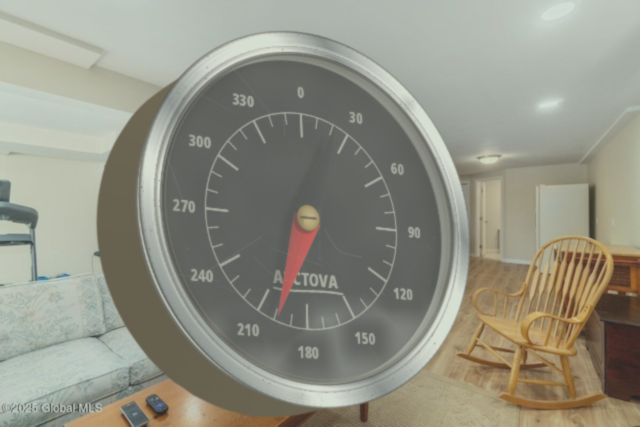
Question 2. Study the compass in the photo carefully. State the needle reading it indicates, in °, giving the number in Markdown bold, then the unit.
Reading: **200** °
